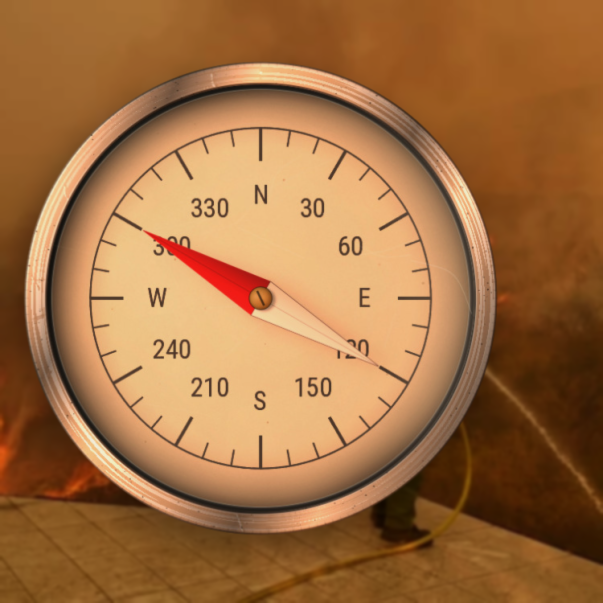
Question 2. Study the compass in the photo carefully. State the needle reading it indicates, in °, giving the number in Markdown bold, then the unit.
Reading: **300** °
